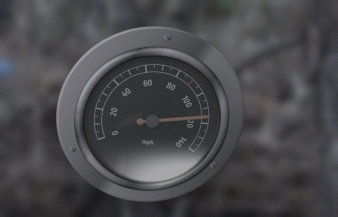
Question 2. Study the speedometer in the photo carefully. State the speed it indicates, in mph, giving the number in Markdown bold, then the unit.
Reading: **115** mph
